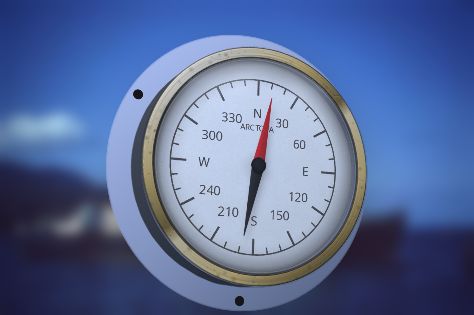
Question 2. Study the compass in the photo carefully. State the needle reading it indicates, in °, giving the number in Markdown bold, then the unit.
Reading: **10** °
